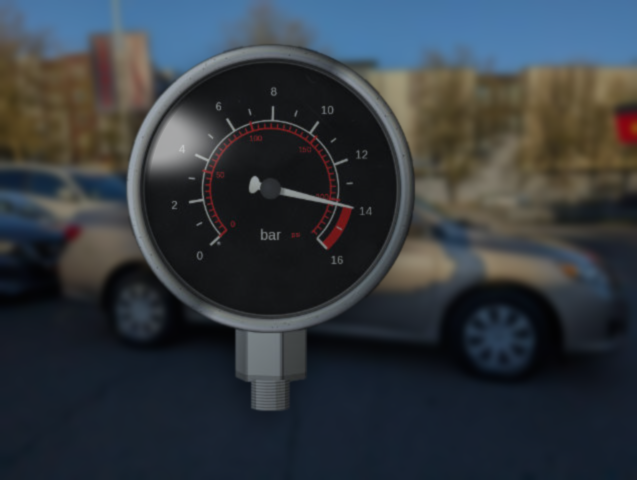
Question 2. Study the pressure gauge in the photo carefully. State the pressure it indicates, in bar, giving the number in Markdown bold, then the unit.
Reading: **14** bar
